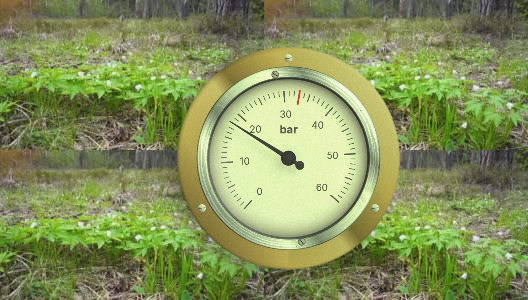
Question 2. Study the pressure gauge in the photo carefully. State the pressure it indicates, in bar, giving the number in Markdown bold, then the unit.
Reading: **18** bar
